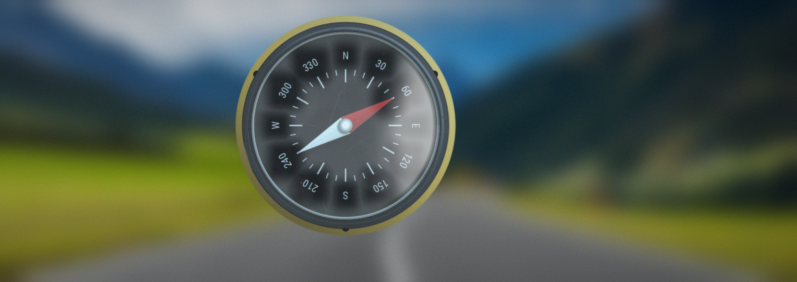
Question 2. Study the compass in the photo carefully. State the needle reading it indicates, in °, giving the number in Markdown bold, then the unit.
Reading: **60** °
